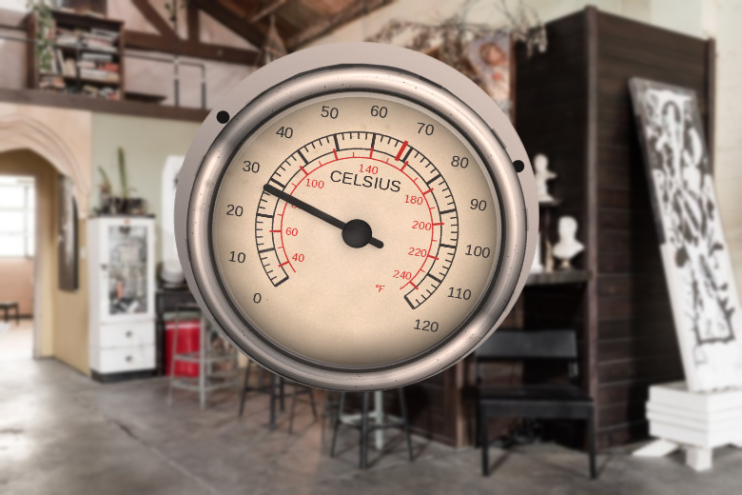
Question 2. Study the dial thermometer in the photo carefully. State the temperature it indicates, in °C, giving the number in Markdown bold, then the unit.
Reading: **28** °C
